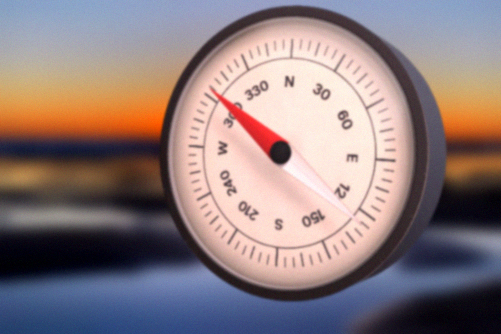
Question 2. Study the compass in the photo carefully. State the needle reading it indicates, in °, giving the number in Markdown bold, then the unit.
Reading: **305** °
